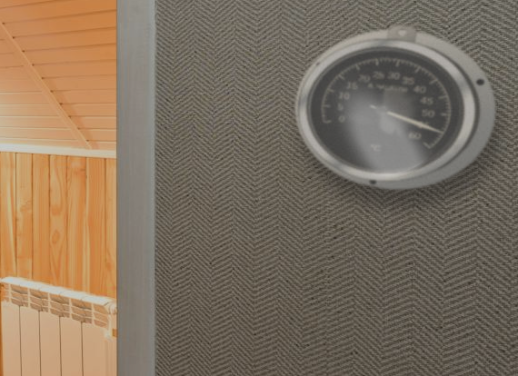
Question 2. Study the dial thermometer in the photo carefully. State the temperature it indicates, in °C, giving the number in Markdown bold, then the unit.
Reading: **55** °C
